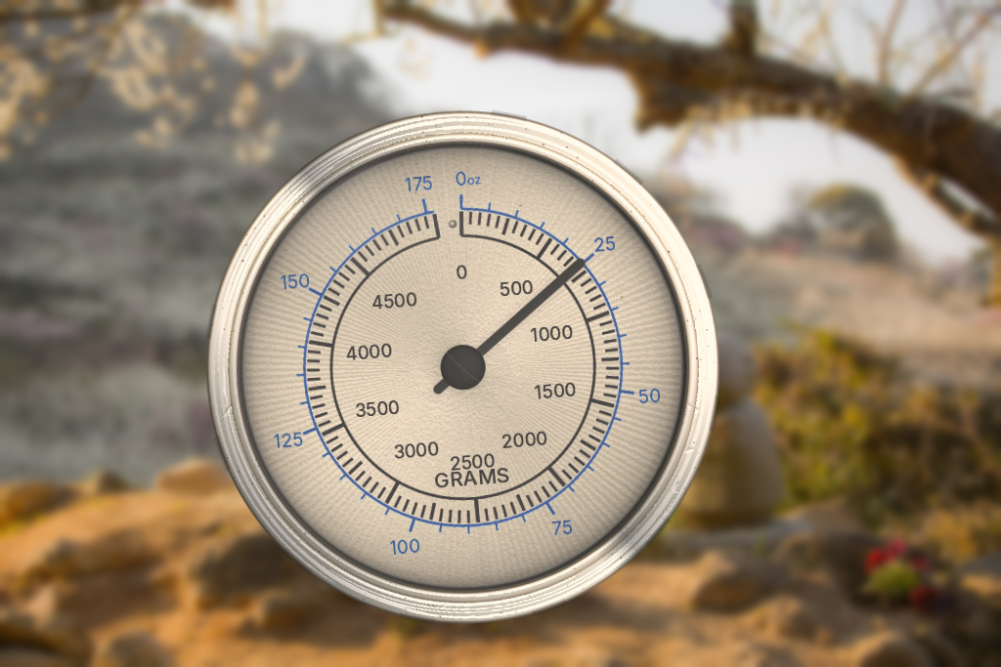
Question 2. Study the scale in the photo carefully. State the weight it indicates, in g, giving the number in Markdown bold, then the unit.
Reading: **700** g
